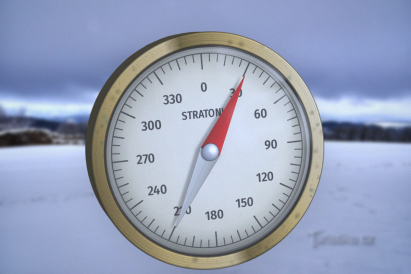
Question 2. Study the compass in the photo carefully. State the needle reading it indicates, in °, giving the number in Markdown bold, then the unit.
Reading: **30** °
